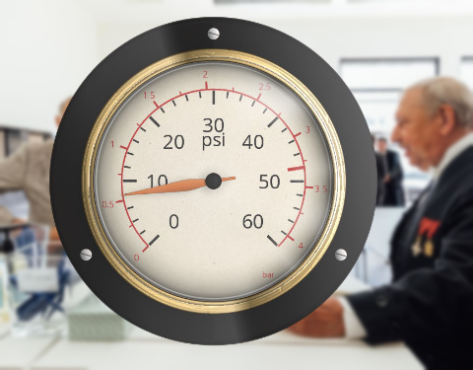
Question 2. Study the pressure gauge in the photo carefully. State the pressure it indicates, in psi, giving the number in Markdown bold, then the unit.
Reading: **8** psi
